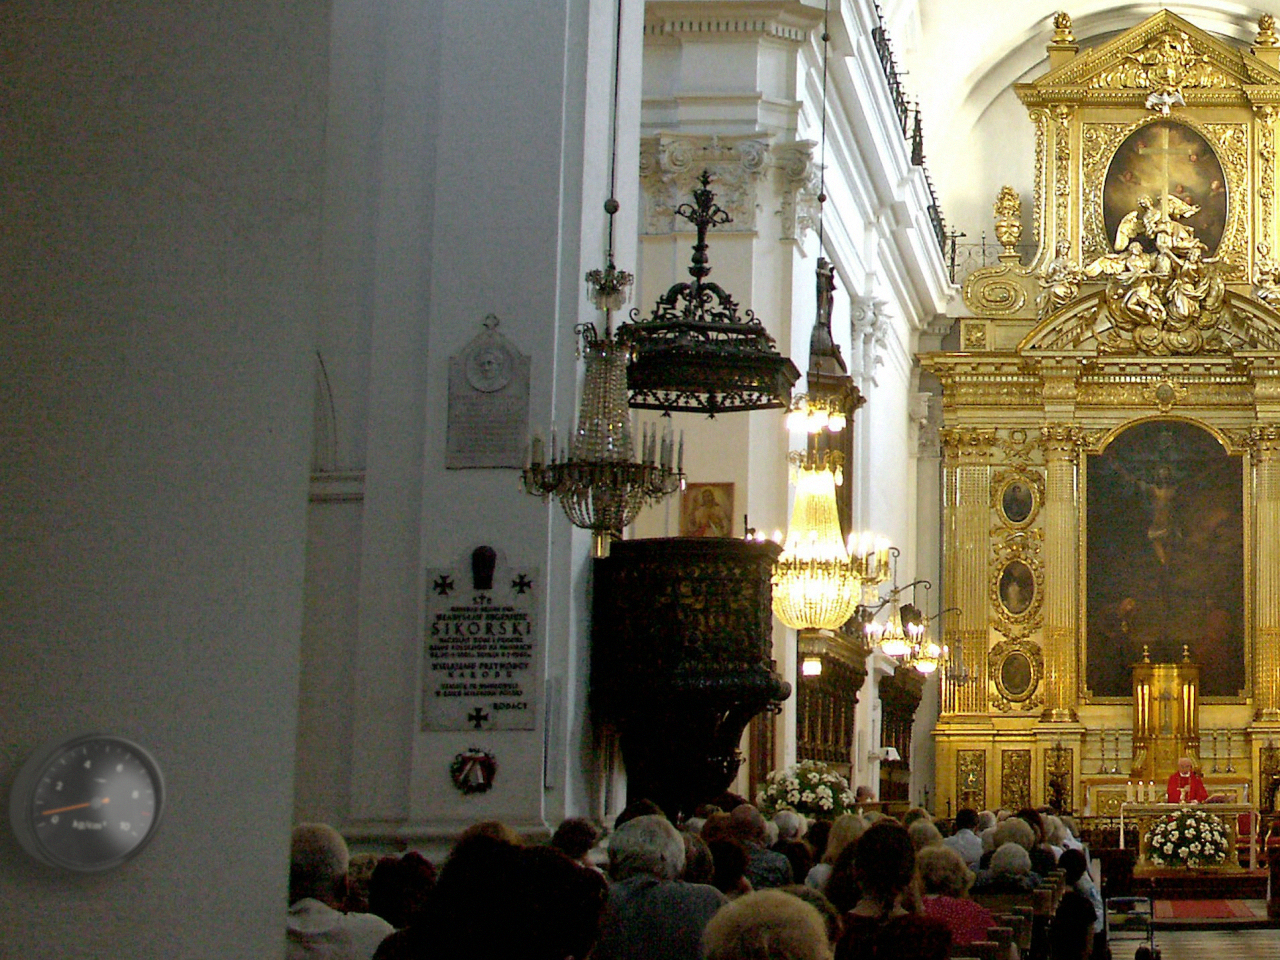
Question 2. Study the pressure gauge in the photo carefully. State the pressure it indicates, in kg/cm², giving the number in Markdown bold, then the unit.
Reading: **0.5** kg/cm²
